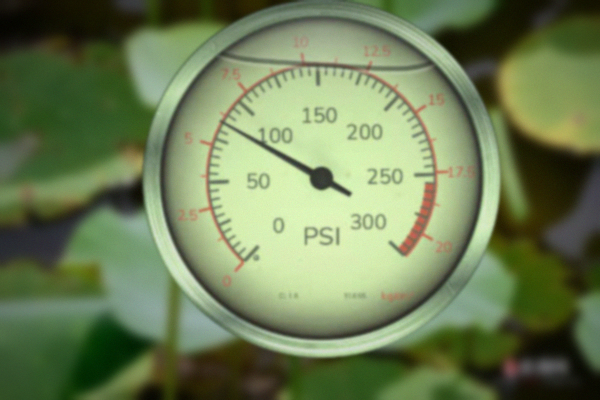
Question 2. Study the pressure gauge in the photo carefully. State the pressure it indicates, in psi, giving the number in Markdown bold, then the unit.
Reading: **85** psi
